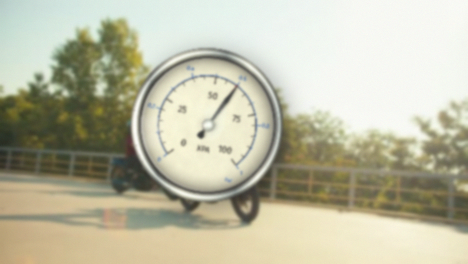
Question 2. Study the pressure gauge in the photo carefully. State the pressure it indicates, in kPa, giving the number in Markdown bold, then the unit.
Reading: **60** kPa
